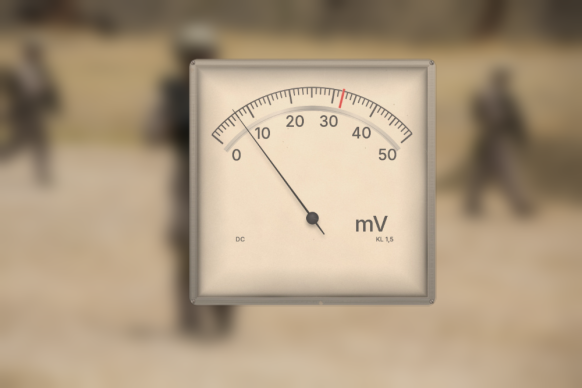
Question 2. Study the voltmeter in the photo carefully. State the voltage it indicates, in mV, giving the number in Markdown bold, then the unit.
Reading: **7** mV
